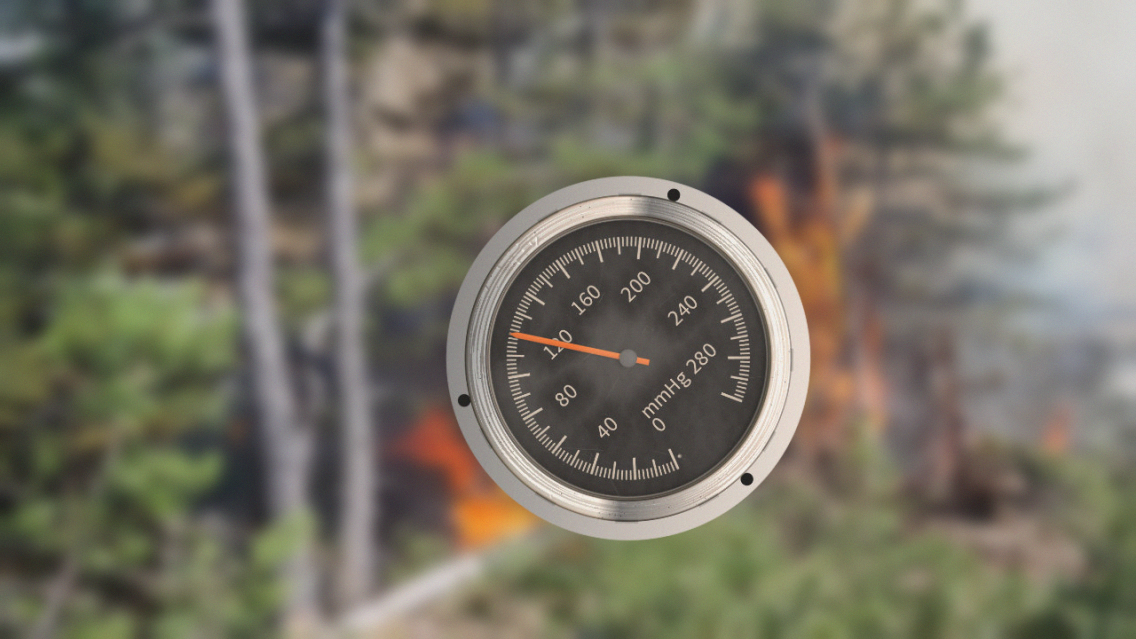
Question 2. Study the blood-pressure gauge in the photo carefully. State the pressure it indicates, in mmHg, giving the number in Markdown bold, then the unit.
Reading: **120** mmHg
